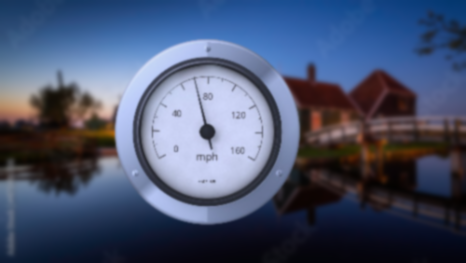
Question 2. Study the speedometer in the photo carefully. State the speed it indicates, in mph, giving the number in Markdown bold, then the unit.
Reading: **70** mph
